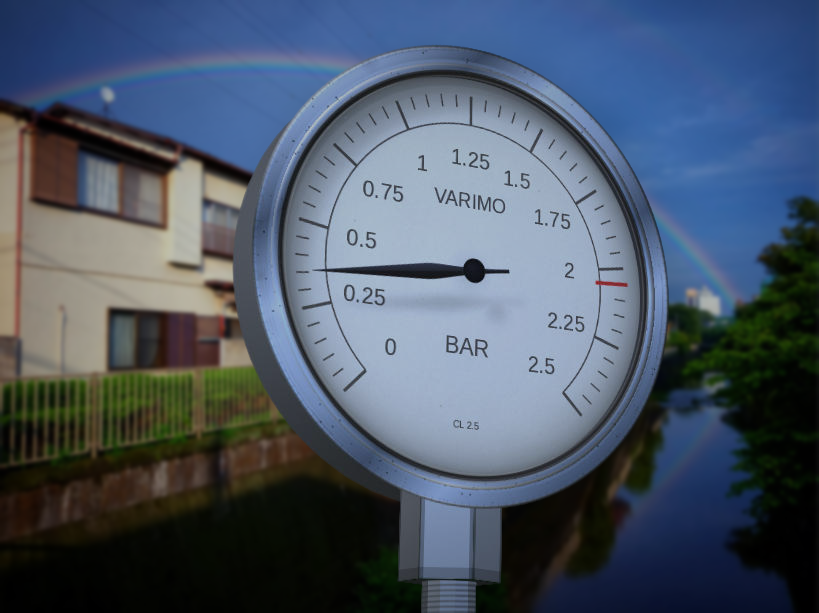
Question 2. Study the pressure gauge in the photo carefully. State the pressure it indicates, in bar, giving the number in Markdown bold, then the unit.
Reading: **0.35** bar
